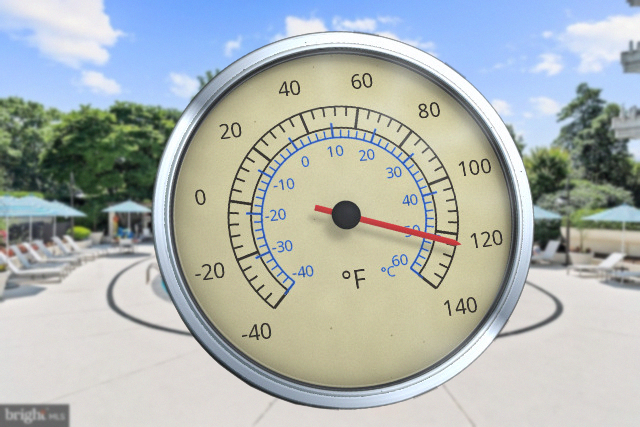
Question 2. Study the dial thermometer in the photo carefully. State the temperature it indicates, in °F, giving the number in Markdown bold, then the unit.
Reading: **124** °F
